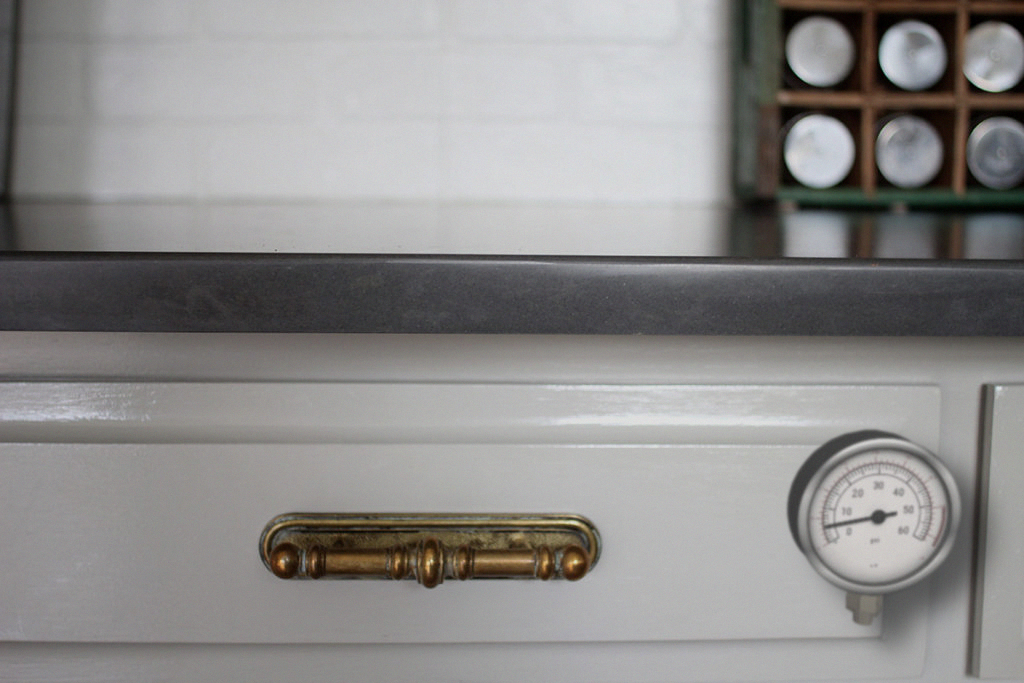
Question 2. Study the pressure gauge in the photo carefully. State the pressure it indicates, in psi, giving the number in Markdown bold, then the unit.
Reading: **5** psi
